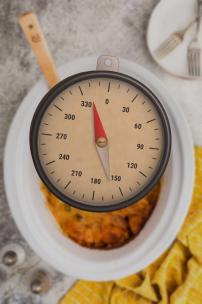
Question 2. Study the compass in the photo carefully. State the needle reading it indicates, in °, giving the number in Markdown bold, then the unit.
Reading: **340** °
